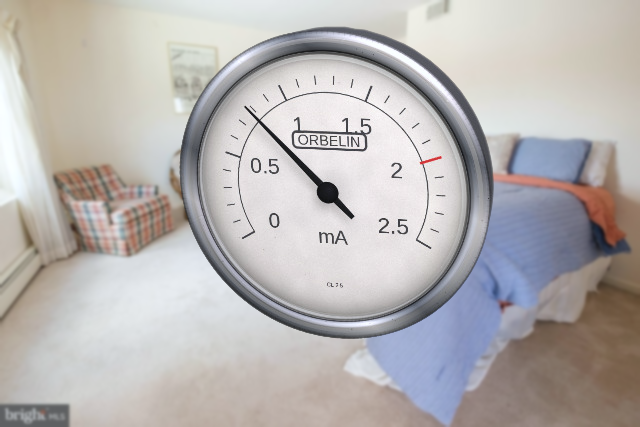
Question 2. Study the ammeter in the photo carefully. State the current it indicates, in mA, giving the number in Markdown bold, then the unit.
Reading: **0.8** mA
